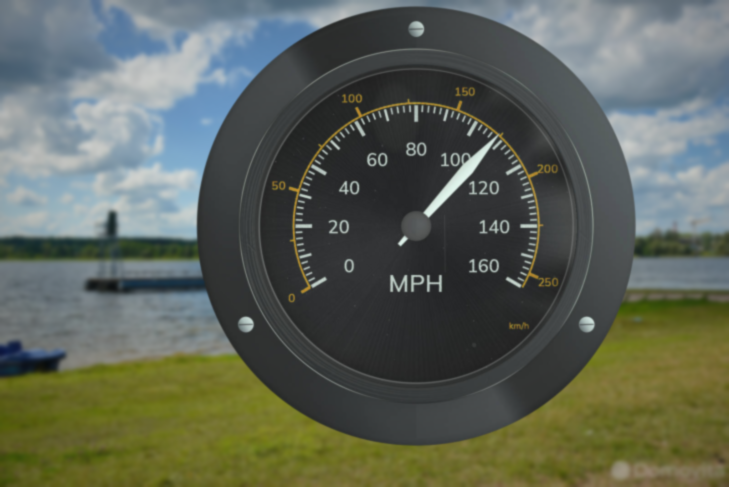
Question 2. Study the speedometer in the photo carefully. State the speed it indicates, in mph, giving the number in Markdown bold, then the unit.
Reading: **108** mph
